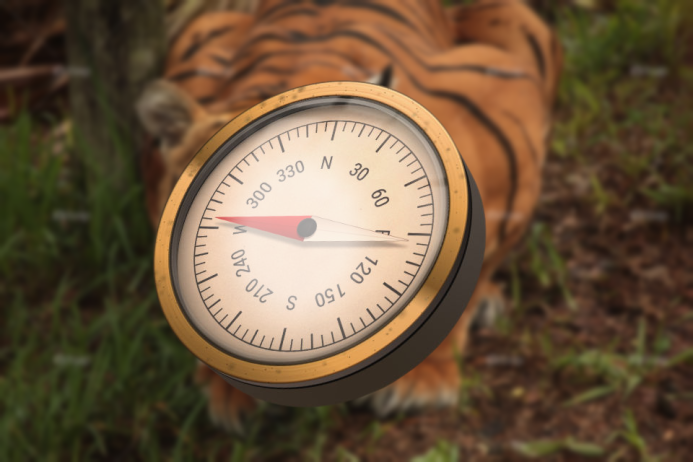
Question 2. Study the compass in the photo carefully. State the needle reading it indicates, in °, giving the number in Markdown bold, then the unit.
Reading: **275** °
